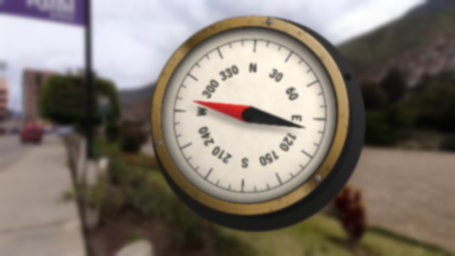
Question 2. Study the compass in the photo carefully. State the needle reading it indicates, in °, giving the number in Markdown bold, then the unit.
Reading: **280** °
